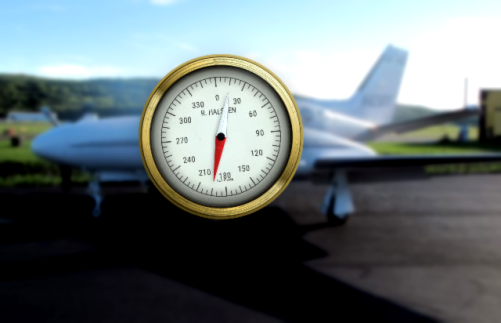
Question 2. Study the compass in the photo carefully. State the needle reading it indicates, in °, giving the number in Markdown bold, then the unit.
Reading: **195** °
